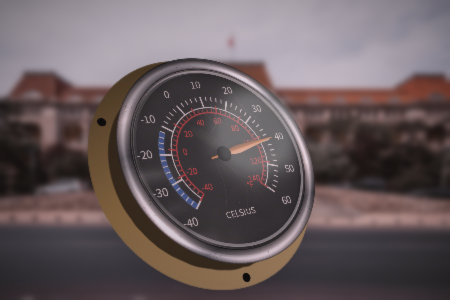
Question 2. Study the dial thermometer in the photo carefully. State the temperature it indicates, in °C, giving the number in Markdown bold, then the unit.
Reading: **40** °C
